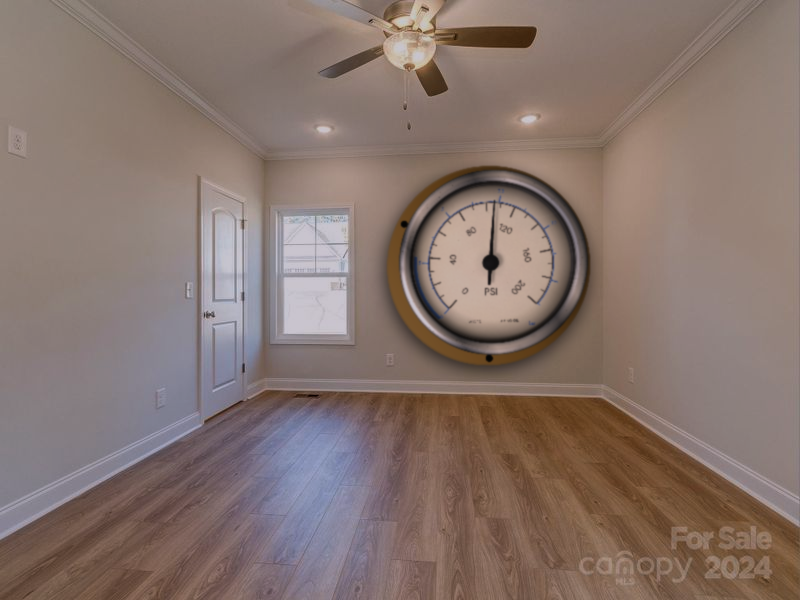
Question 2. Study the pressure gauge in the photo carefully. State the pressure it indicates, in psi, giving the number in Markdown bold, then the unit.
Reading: **105** psi
